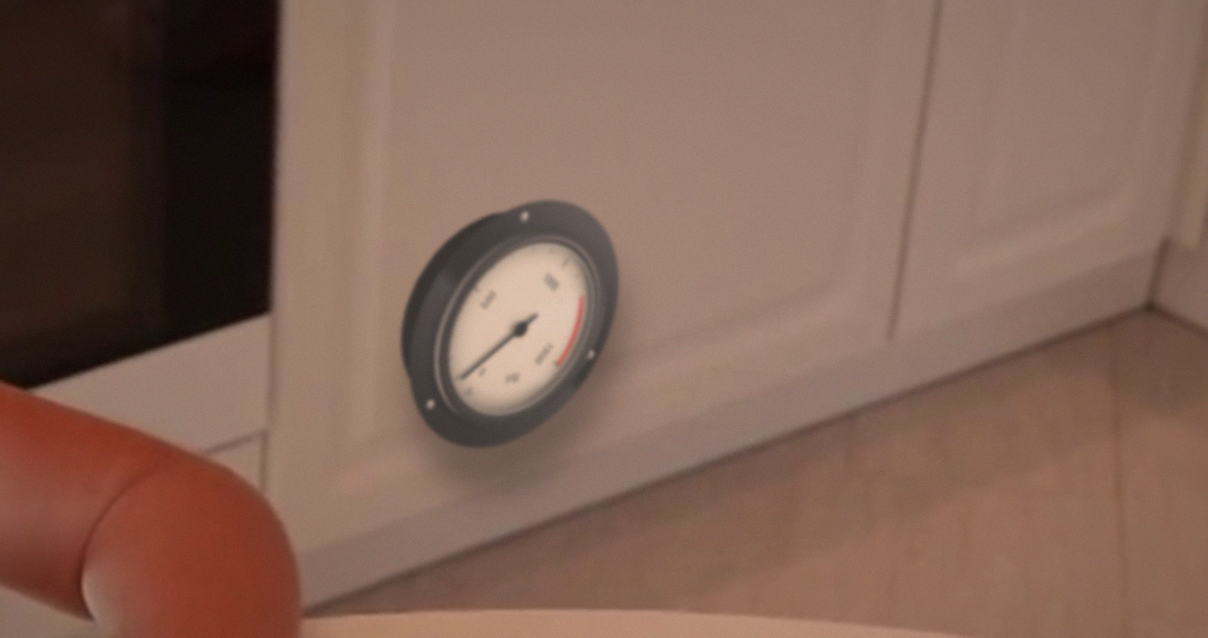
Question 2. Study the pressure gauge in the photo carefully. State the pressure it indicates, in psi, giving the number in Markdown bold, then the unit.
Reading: **100** psi
